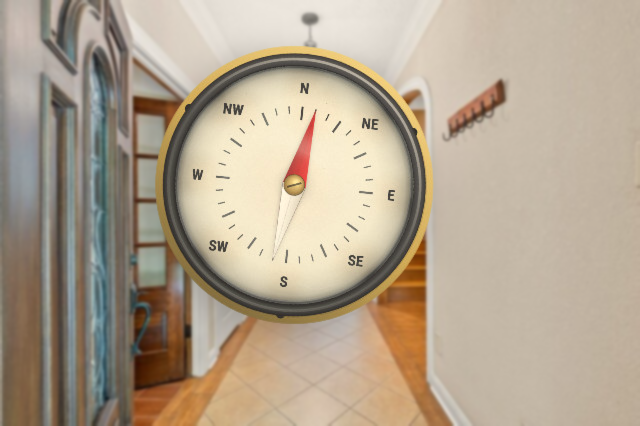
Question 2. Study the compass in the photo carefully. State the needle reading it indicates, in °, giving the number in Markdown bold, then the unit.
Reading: **10** °
